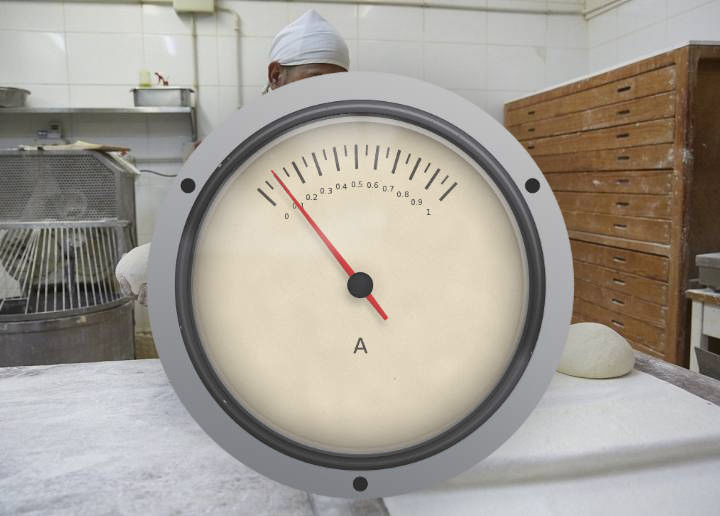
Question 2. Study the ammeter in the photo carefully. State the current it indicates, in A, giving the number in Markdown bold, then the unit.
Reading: **0.1** A
